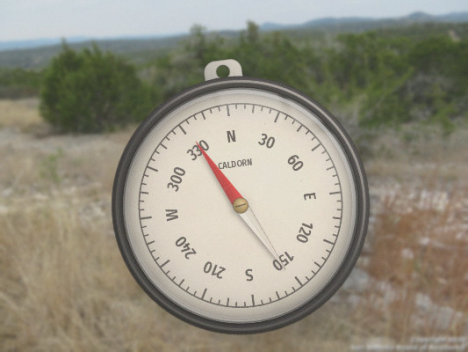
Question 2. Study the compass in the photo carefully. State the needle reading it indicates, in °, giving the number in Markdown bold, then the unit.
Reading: **332.5** °
